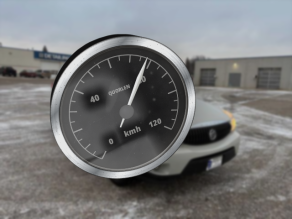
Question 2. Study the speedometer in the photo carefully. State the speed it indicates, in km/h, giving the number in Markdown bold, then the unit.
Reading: **77.5** km/h
